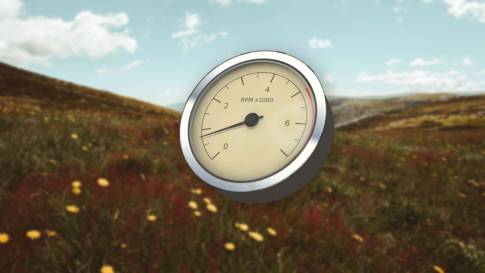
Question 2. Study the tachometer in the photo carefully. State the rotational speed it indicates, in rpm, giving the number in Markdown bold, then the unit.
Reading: **750** rpm
